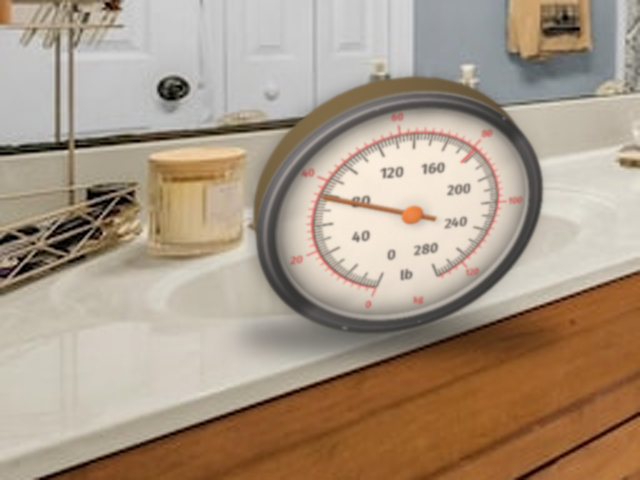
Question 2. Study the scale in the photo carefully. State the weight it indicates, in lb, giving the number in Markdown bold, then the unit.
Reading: **80** lb
